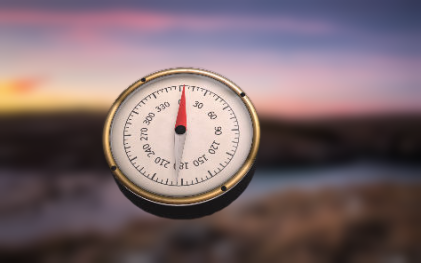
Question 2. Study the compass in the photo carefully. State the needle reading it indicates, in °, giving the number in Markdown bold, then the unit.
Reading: **5** °
